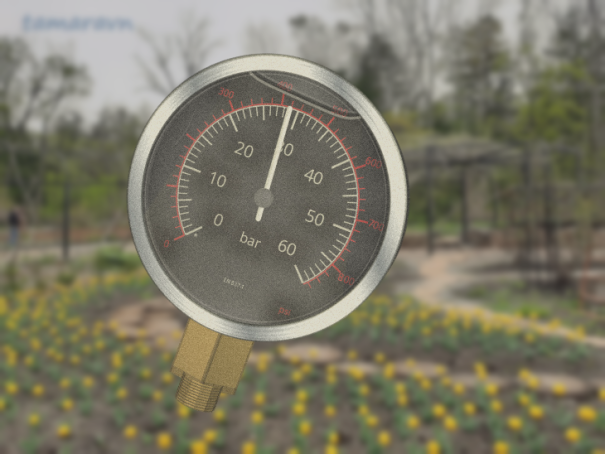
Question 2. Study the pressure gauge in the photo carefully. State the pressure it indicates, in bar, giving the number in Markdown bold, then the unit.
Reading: **29** bar
